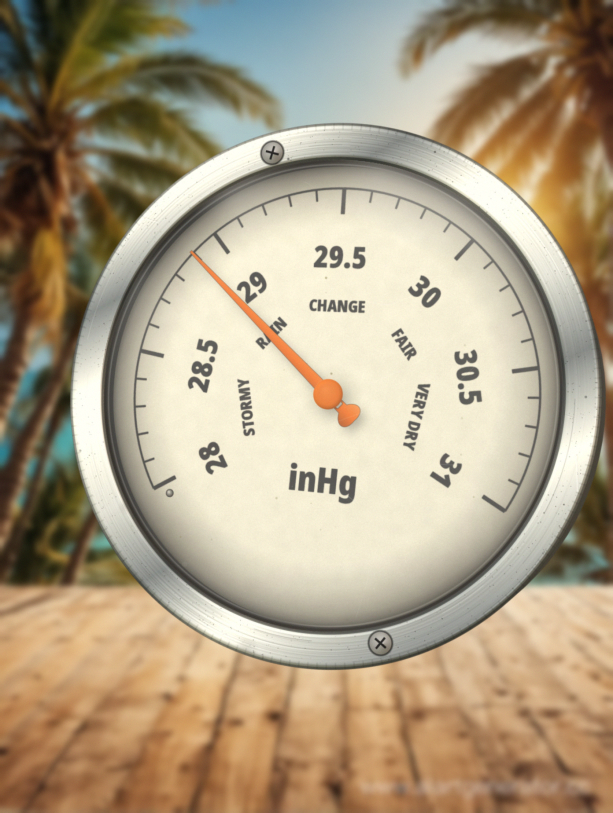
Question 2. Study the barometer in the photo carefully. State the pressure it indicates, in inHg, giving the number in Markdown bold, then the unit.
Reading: **28.9** inHg
